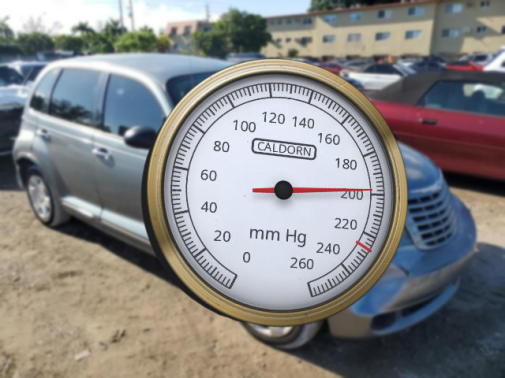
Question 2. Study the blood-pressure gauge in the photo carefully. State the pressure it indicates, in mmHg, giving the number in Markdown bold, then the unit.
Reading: **198** mmHg
